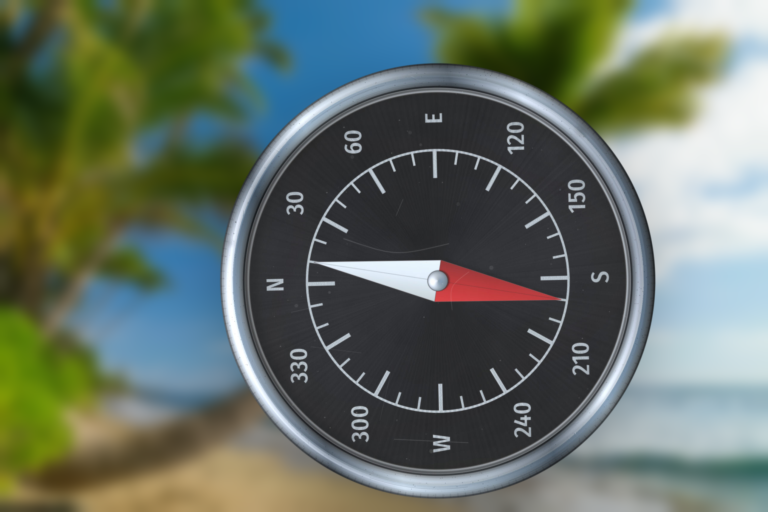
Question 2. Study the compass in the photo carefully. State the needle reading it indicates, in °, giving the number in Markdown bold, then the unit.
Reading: **190** °
